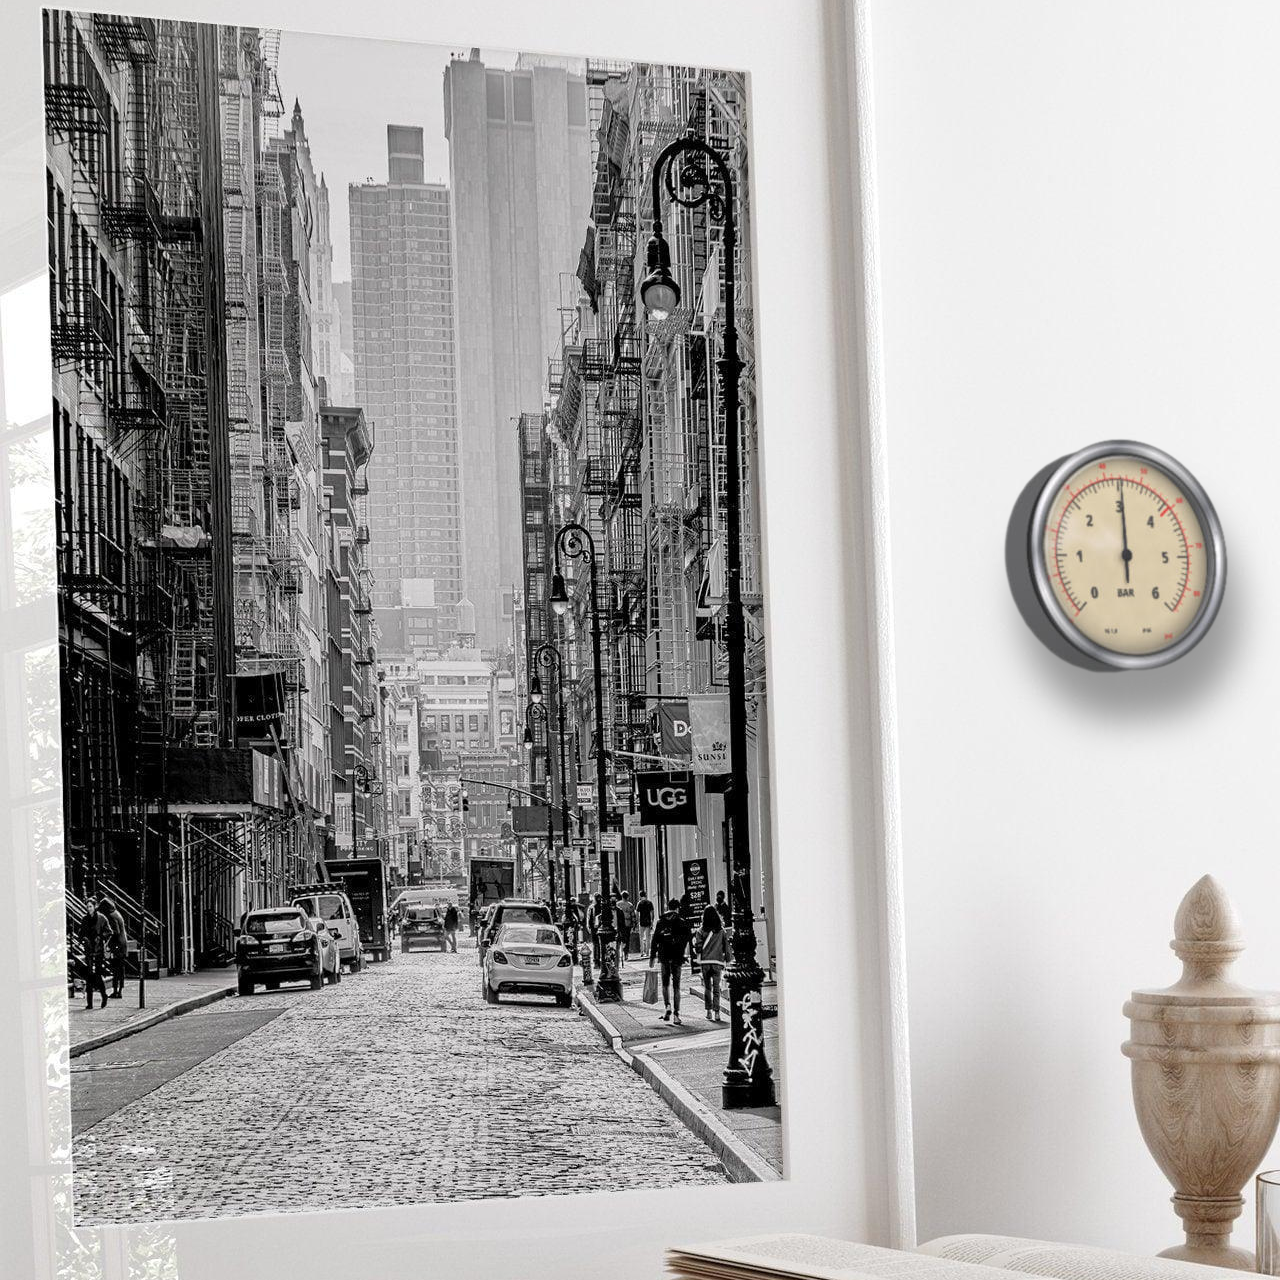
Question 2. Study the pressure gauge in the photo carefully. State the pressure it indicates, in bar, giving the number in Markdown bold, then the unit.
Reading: **3** bar
